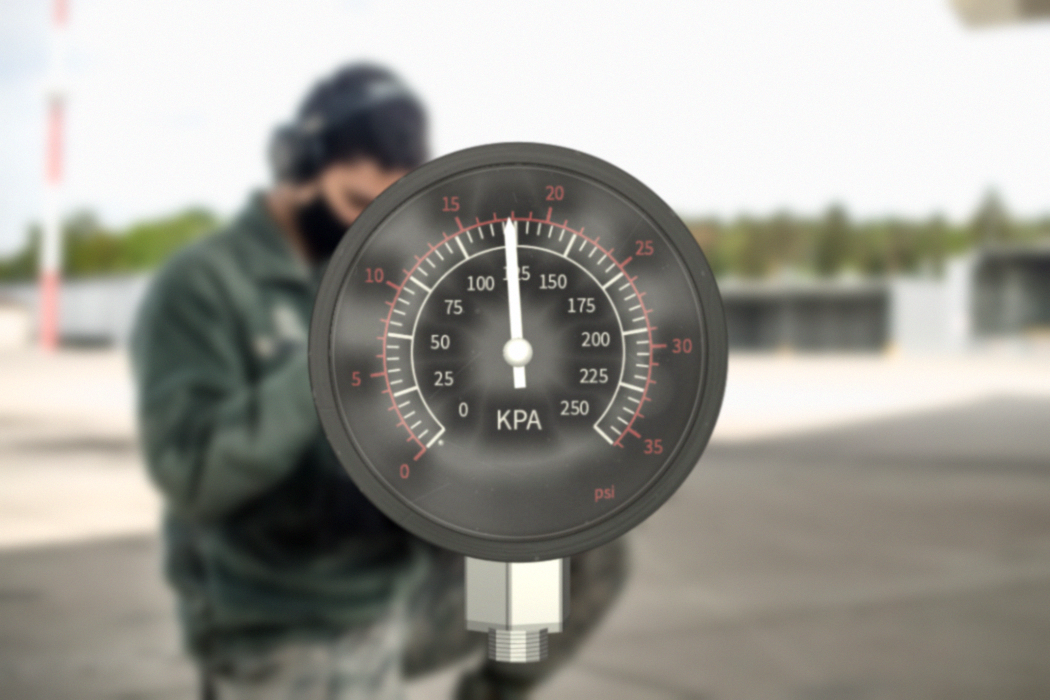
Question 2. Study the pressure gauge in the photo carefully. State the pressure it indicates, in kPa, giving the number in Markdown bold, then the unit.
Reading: **122.5** kPa
